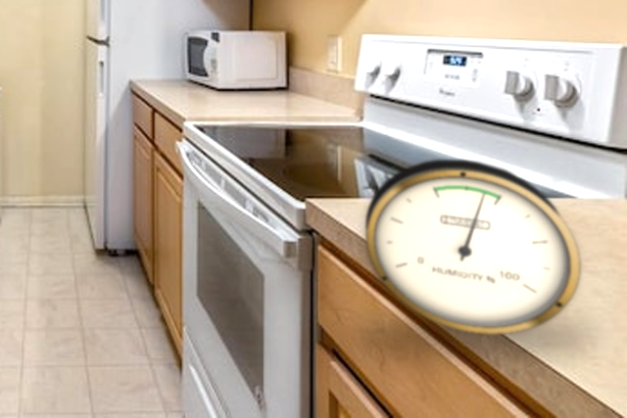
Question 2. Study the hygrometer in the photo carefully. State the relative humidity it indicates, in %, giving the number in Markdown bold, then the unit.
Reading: **55** %
